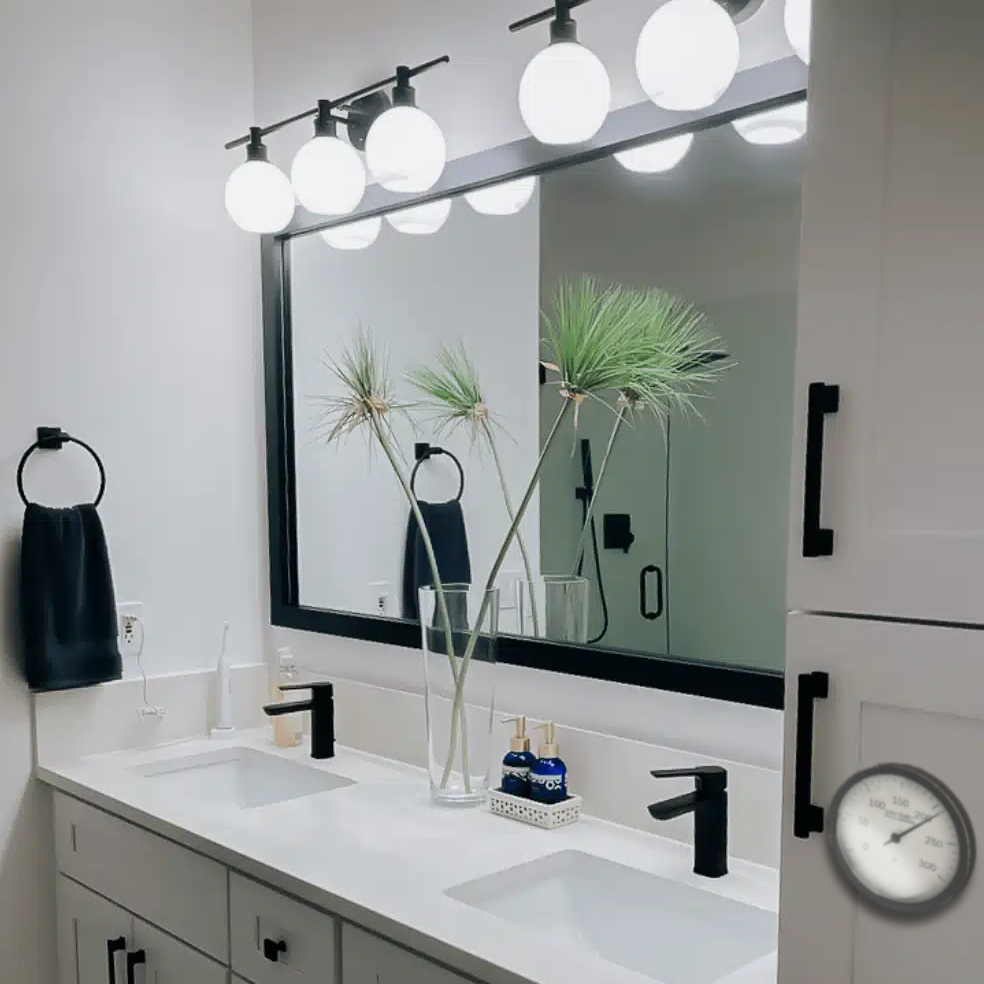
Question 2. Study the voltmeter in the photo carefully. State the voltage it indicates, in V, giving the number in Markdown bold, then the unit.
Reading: **210** V
